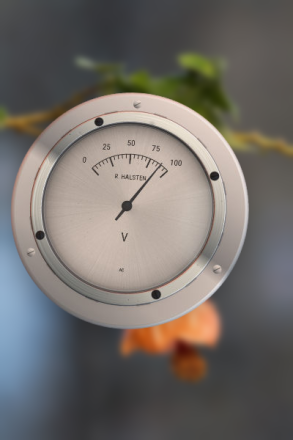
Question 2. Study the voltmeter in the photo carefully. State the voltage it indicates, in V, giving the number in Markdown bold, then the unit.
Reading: **90** V
